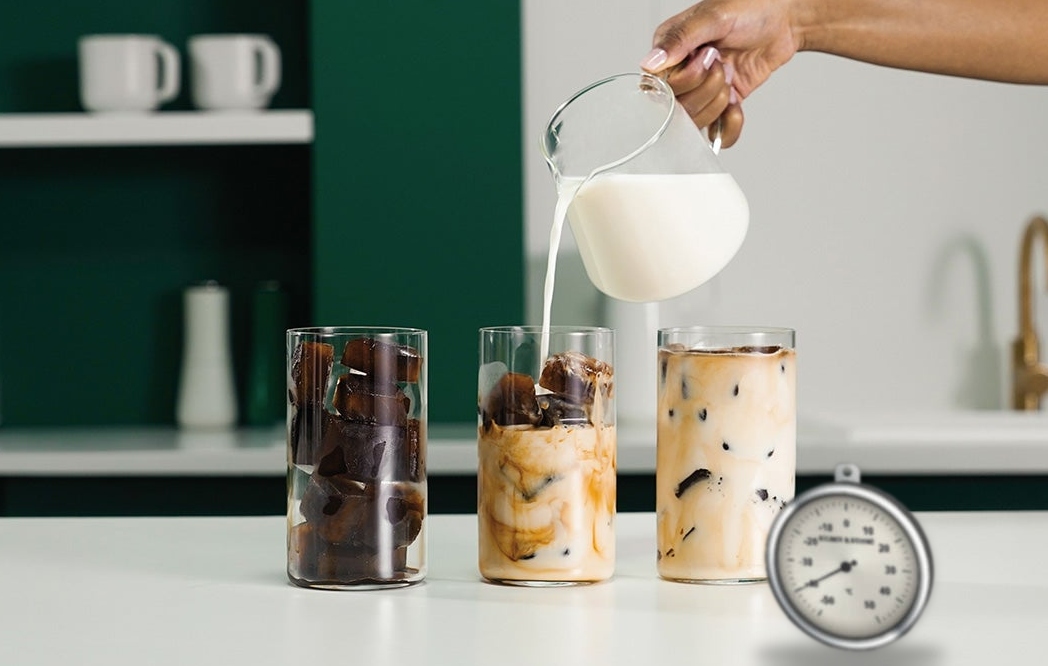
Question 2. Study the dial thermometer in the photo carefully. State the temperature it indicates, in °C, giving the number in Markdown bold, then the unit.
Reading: **-40** °C
